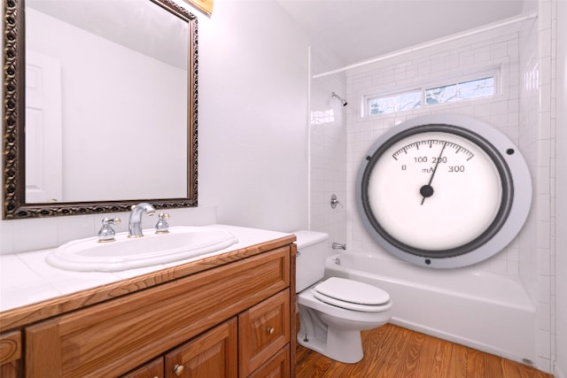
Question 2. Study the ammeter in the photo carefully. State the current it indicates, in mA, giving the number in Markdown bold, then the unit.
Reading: **200** mA
